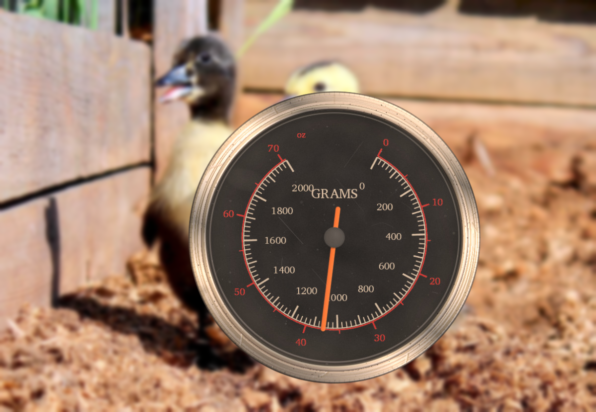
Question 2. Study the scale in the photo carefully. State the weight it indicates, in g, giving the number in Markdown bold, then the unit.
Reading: **1060** g
